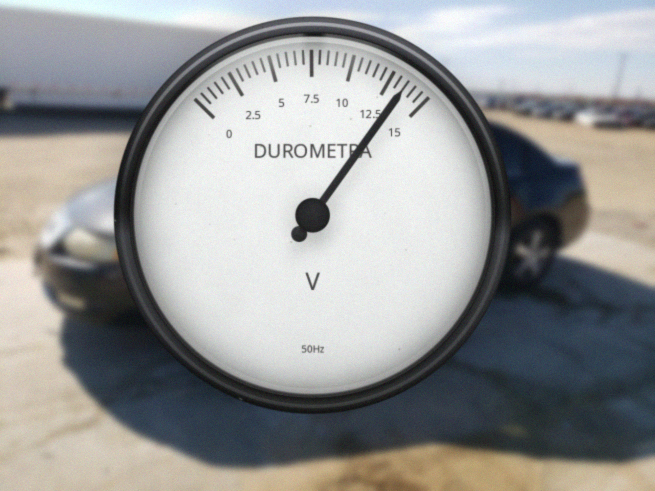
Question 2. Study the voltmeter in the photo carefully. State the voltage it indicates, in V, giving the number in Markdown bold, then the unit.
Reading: **13.5** V
